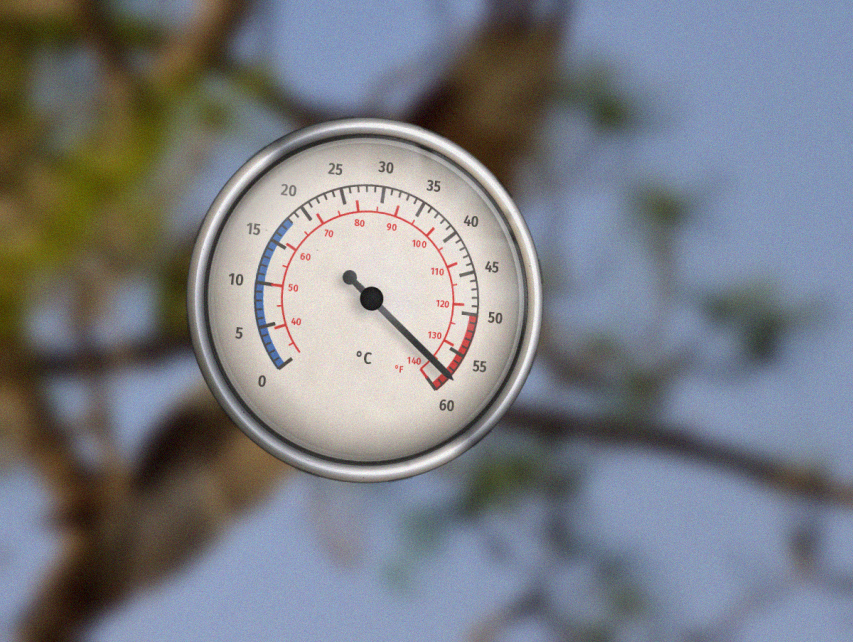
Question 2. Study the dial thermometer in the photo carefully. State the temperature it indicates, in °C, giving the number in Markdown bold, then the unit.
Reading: **58** °C
